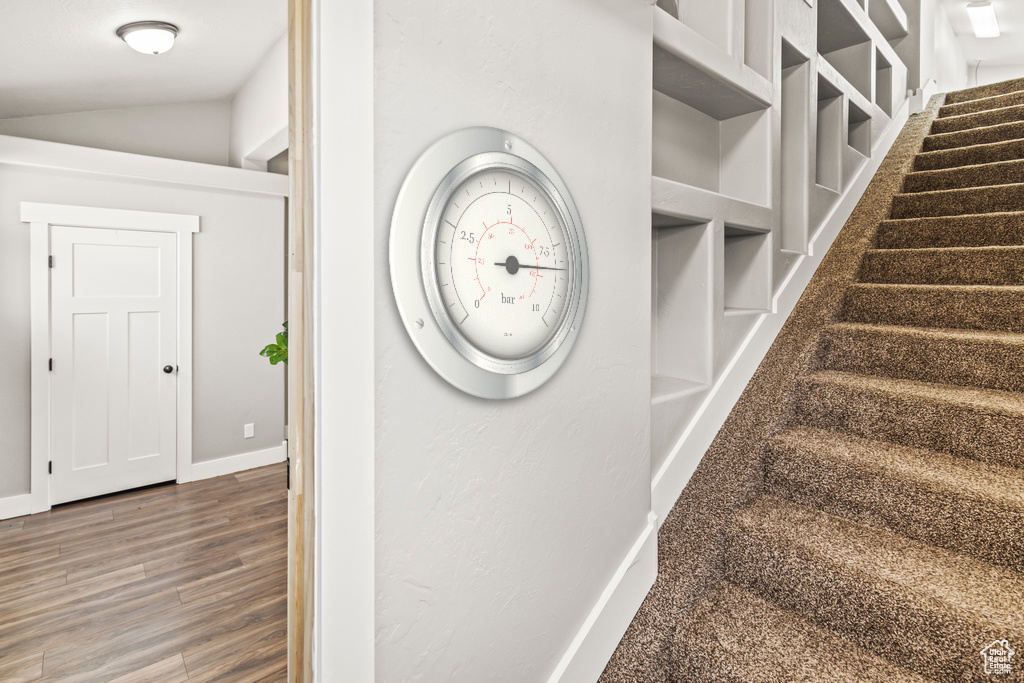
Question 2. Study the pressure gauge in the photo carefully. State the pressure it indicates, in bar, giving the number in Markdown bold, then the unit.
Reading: **8.25** bar
